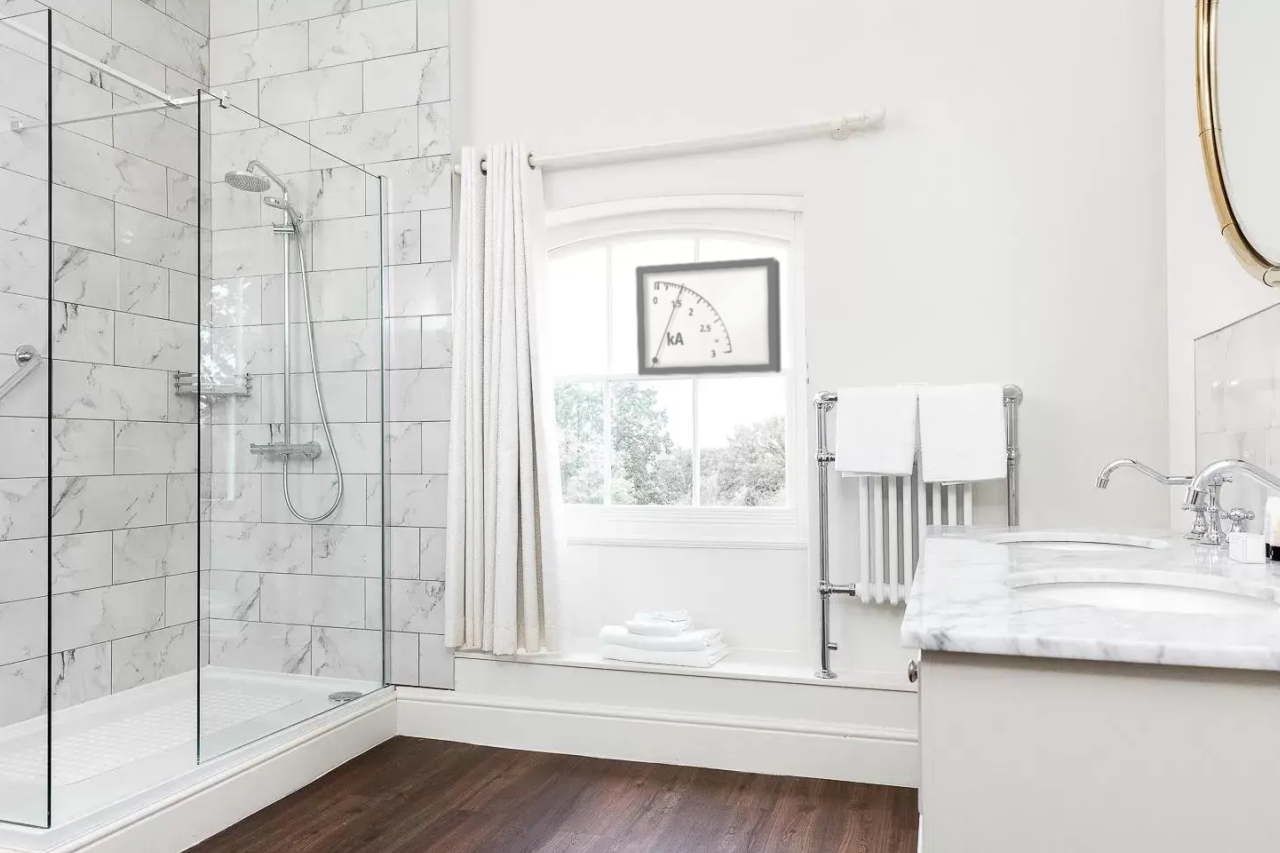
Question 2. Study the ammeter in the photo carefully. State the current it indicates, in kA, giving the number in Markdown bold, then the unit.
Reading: **1.5** kA
